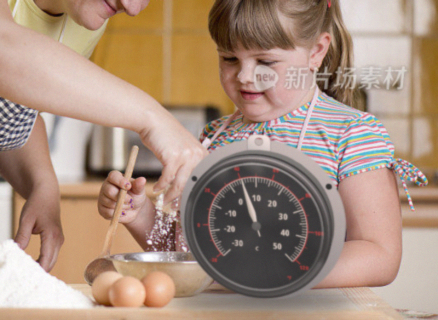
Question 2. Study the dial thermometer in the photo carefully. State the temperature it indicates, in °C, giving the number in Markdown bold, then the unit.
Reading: **5** °C
